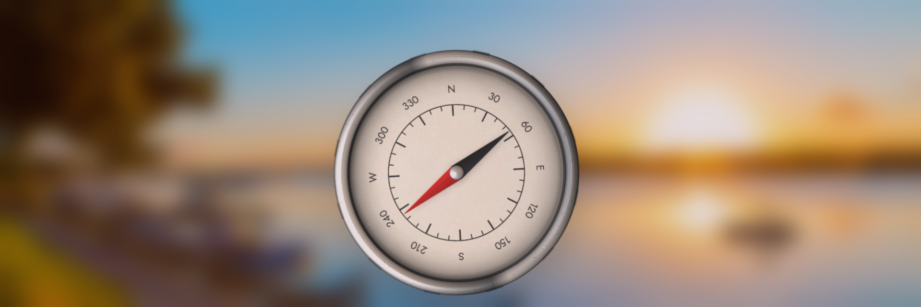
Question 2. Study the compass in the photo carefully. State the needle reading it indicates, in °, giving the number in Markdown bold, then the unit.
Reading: **235** °
